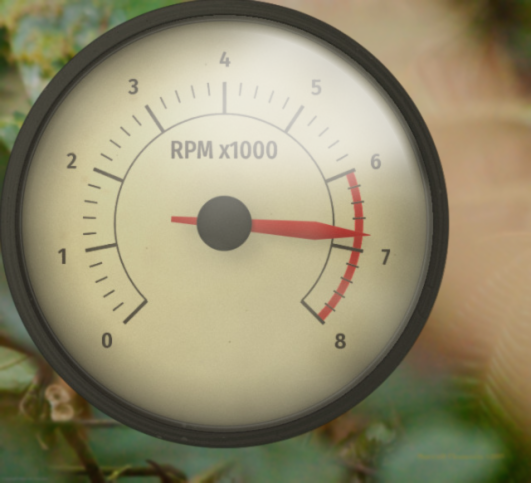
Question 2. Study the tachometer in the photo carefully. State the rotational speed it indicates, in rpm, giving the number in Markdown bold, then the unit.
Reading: **6800** rpm
